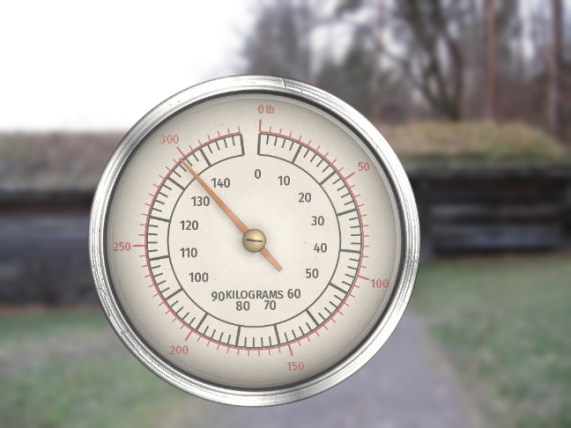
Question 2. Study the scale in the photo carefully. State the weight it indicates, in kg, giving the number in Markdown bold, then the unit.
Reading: **135** kg
